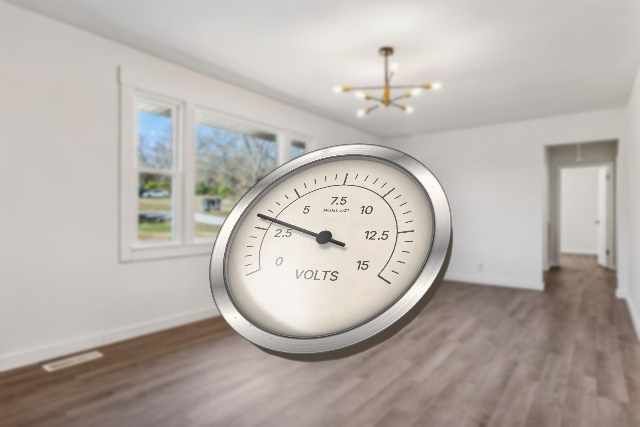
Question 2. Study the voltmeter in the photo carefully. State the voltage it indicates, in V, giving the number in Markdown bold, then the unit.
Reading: **3** V
